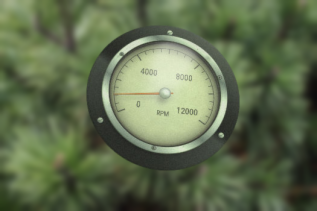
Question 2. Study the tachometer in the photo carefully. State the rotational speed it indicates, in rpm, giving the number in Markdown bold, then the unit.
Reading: **1000** rpm
